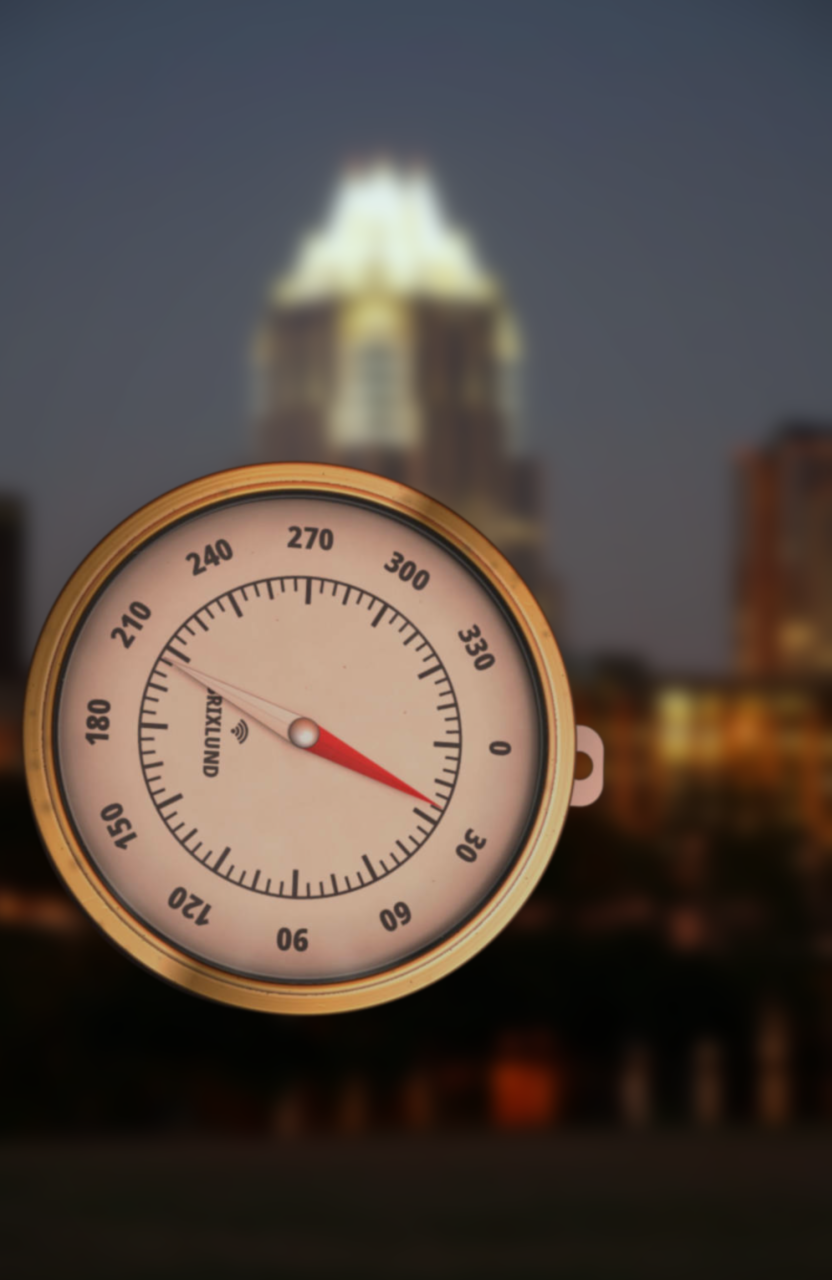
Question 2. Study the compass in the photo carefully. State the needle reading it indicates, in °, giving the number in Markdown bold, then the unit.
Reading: **25** °
